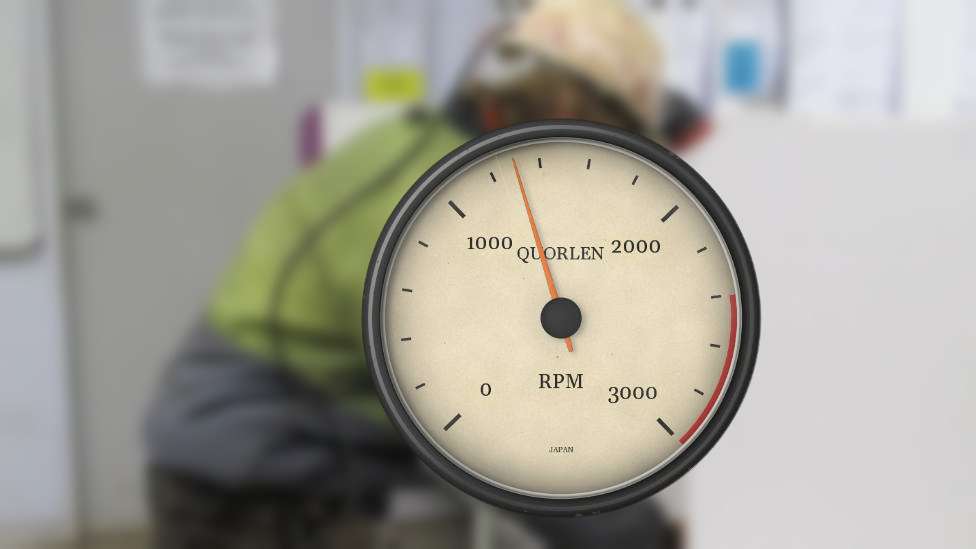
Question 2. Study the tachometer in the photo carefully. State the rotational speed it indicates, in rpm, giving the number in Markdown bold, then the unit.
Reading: **1300** rpm
